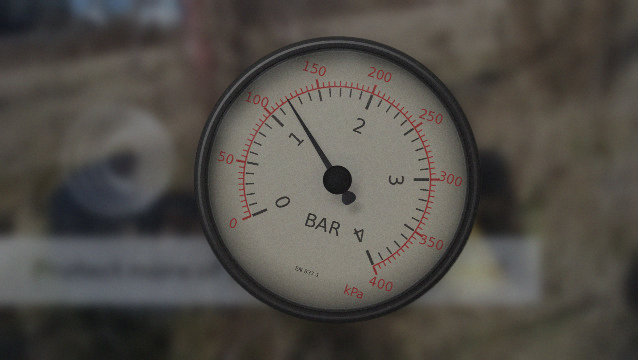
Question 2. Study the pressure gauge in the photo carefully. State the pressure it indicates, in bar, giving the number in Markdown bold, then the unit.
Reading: **1.2** bar
